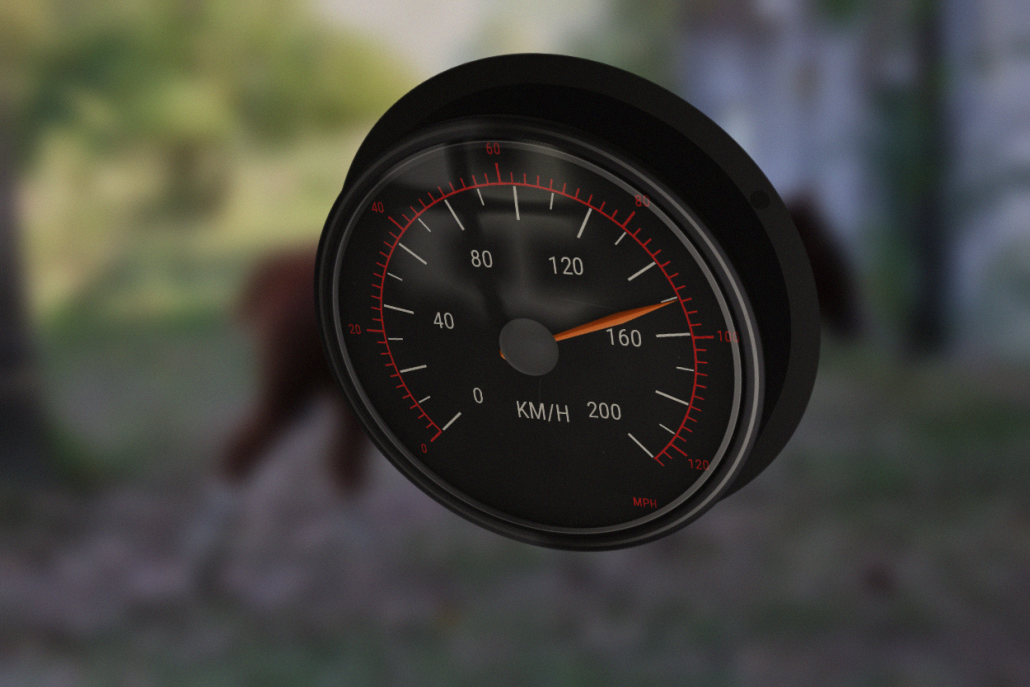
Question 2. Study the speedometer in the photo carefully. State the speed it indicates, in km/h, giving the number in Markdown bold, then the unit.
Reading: **150** km/h
